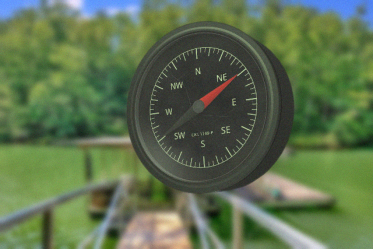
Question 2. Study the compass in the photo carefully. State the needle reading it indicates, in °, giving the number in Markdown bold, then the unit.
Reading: **60** °
